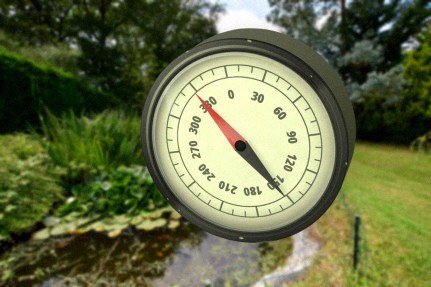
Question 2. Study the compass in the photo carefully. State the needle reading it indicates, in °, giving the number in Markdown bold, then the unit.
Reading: **330** °
